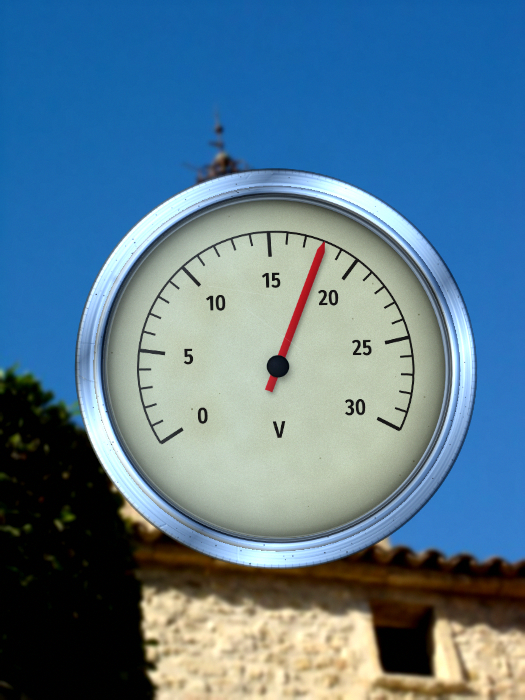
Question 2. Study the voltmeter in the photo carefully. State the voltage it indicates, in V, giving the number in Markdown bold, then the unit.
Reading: **18** V
